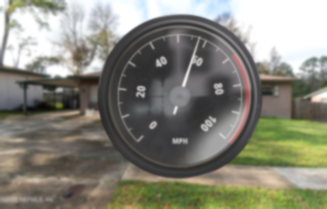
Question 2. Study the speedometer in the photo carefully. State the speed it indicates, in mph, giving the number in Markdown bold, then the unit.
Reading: **57.5** mph
